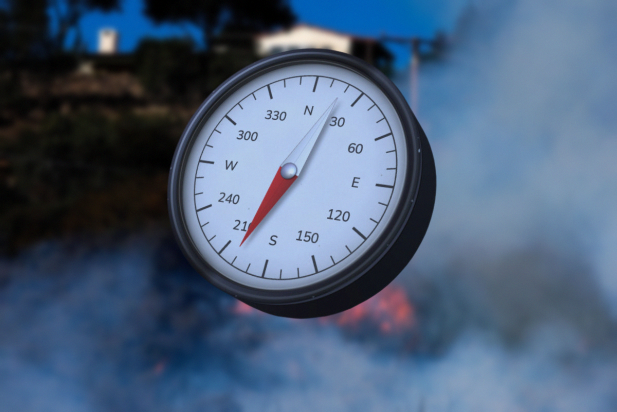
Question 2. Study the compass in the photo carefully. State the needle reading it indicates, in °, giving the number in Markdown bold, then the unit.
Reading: **200** °
